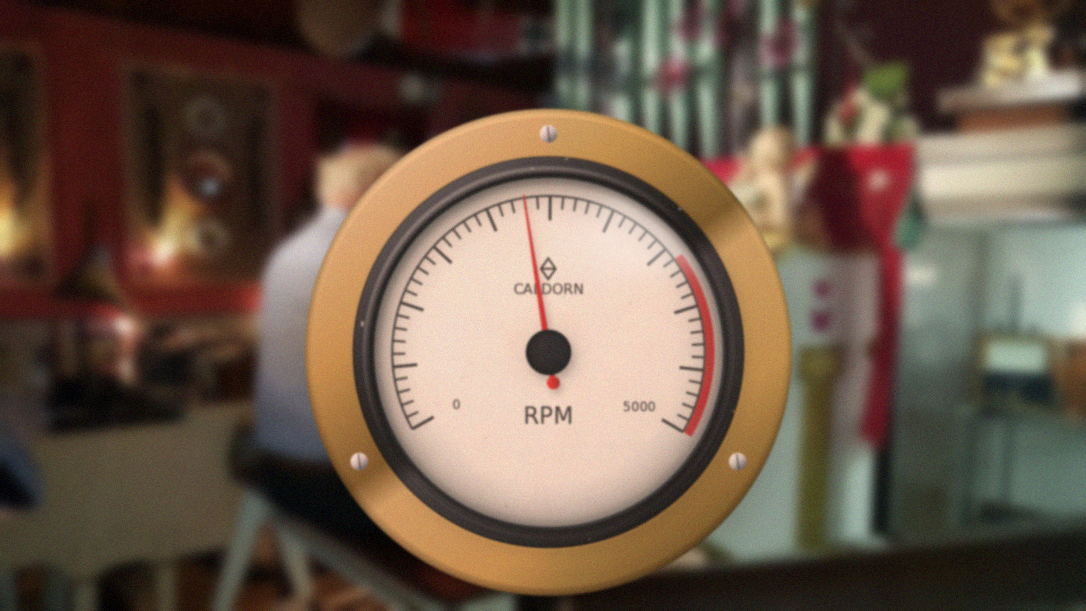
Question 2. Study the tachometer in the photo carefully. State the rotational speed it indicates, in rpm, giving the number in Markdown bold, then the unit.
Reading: **2300** rpm
